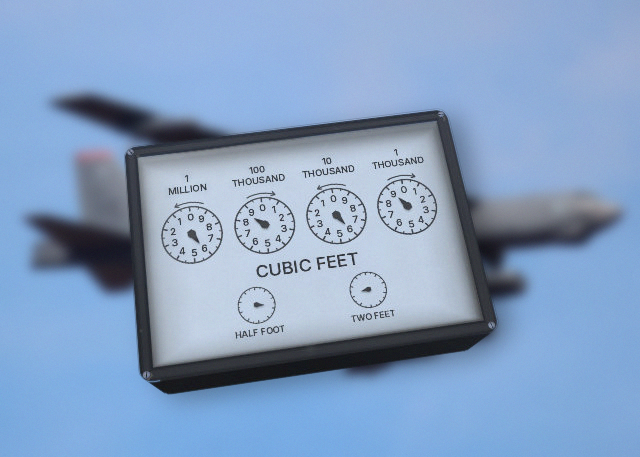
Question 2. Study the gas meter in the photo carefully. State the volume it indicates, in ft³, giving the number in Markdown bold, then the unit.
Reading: **585900** ft³
